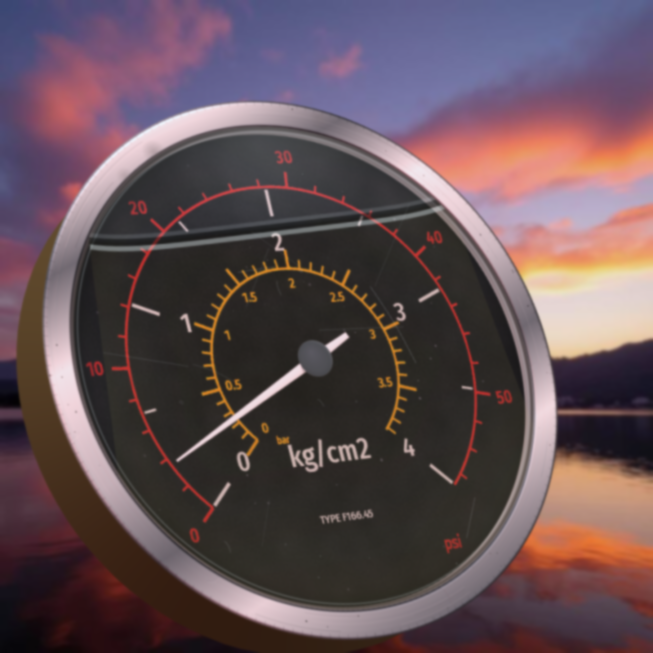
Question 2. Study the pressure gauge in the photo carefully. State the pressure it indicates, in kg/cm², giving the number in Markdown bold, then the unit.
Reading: **0.25** kg/cm²
